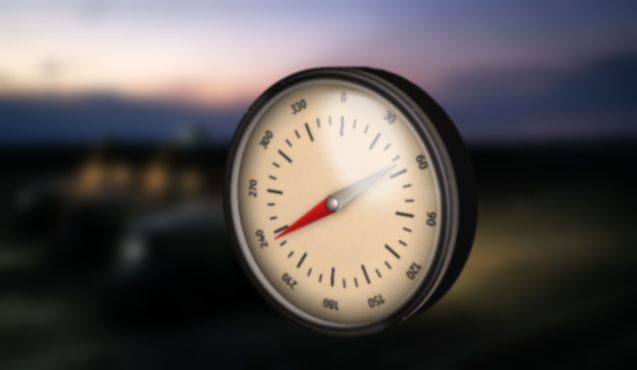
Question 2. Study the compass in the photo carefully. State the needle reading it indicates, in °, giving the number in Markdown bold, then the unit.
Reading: **235** °
